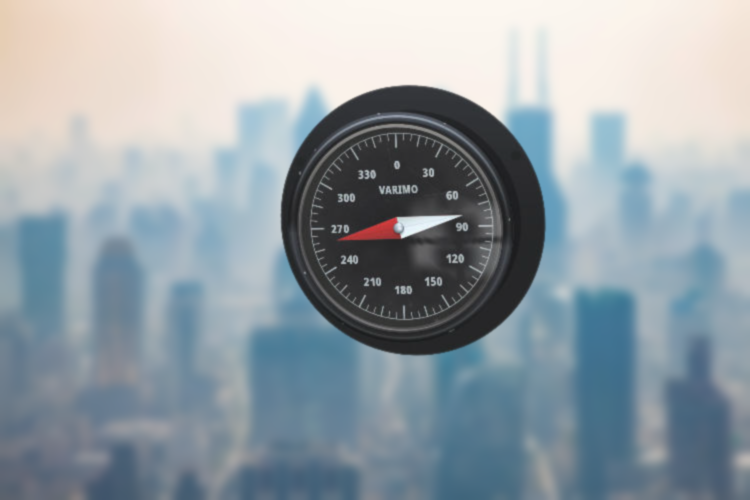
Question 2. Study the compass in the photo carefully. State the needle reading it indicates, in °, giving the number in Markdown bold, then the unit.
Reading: **260** °
